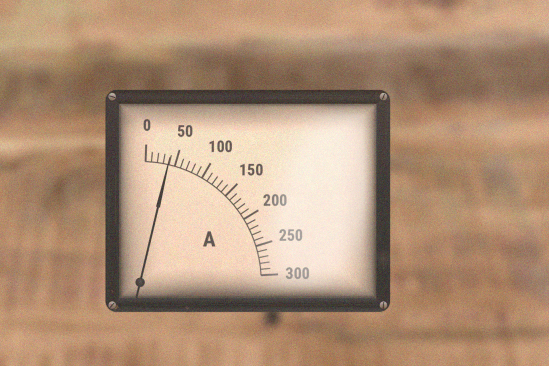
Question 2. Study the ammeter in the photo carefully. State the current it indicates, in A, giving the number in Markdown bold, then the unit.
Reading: **40** A
